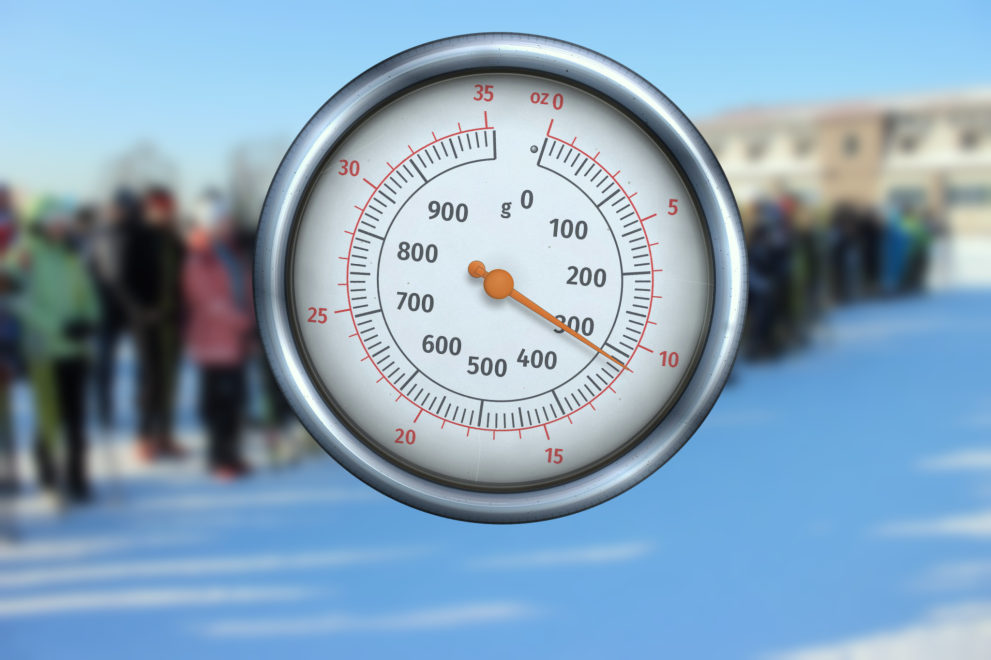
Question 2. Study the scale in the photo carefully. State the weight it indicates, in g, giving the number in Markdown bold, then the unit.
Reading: **310** g
